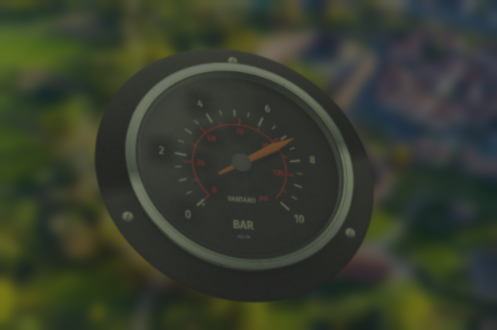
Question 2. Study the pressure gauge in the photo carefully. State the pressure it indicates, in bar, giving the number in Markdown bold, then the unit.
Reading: **7.25** bar
